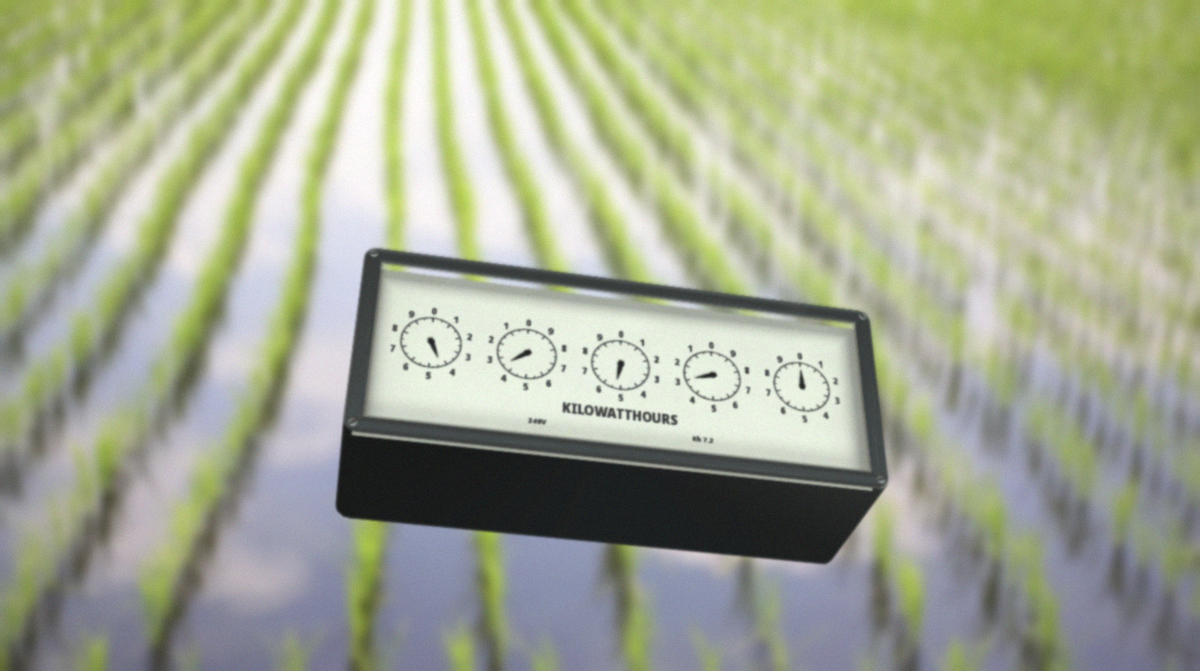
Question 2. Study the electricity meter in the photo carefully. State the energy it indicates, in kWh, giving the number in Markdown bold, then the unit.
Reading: **43530** kWh
